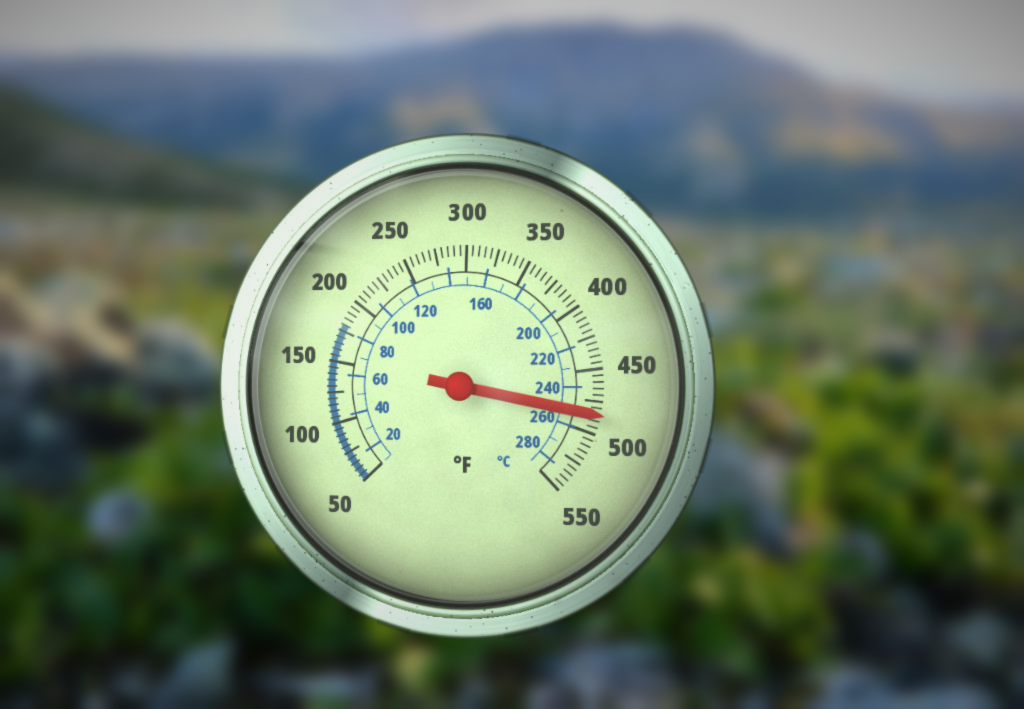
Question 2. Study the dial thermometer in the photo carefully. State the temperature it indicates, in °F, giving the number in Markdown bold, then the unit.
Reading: **485** °F
